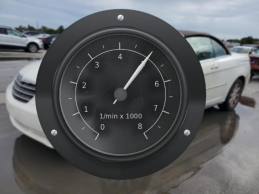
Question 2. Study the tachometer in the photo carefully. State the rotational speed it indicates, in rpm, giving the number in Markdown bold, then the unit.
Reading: **5000** rpm
